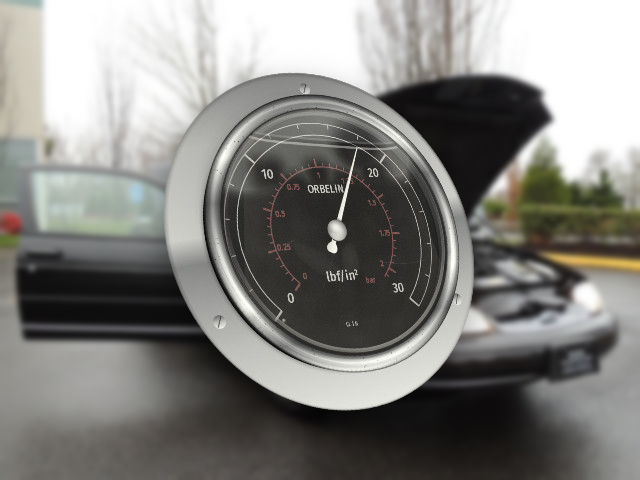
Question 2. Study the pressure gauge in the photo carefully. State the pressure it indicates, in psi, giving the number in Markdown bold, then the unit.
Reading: **18** psi
